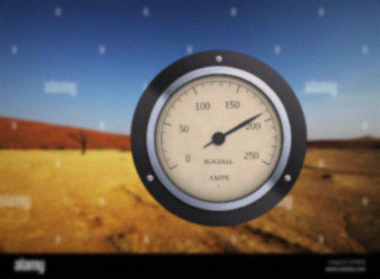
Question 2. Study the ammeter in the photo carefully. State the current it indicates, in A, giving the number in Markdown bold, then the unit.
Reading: **190** A
